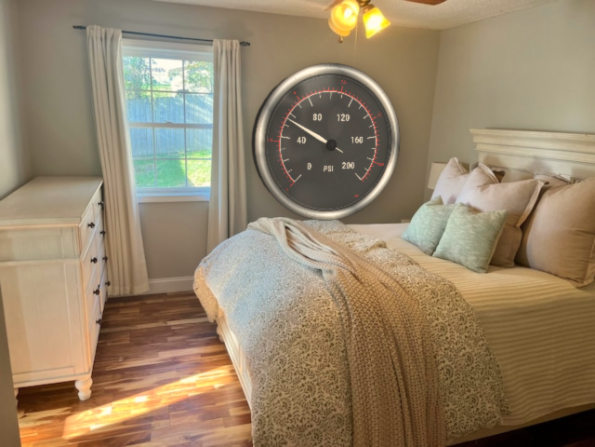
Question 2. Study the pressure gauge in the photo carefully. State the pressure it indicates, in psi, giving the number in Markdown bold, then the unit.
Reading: **55** psi
